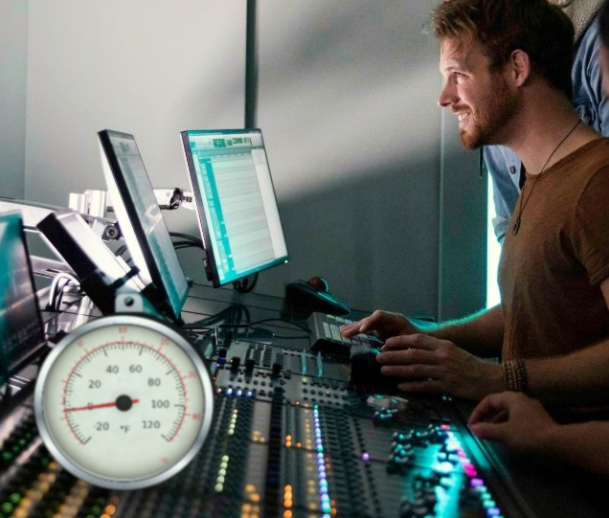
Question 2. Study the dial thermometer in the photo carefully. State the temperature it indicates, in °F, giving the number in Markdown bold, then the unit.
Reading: **0** °F
